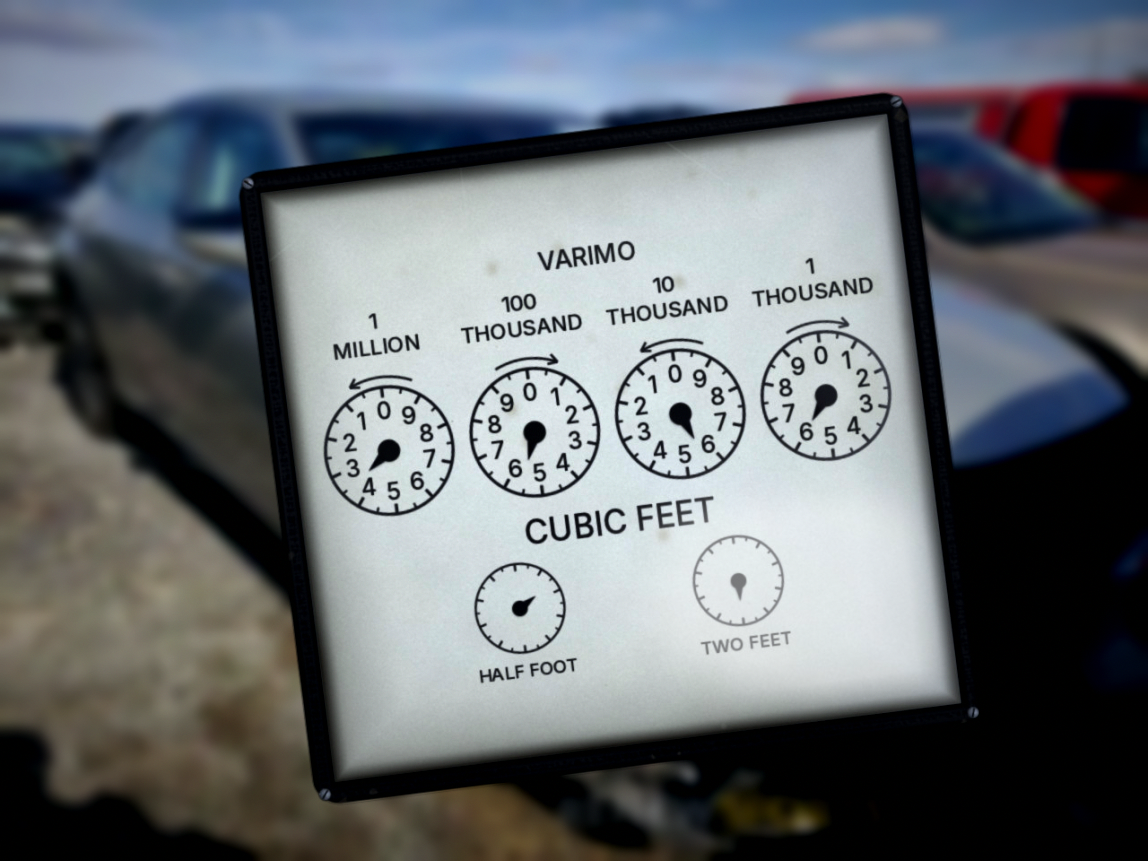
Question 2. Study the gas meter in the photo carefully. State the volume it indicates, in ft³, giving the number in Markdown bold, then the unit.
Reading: **355600** ft³
